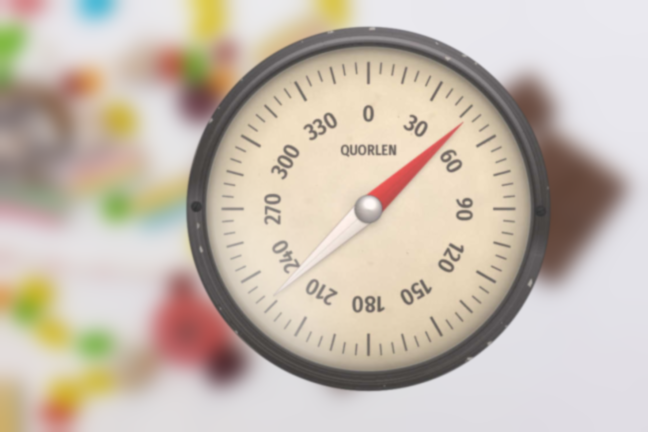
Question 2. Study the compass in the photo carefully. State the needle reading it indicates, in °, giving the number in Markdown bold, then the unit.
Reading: **47.5** °
